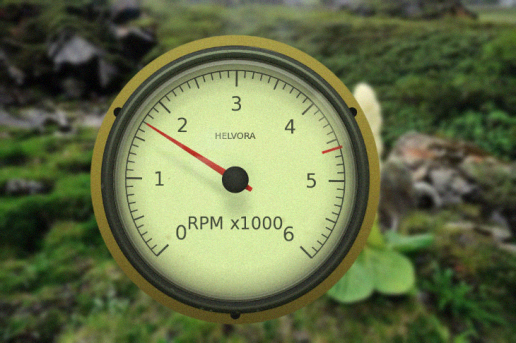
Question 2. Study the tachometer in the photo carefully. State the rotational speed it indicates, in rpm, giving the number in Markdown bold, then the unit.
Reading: **1700** rpm
